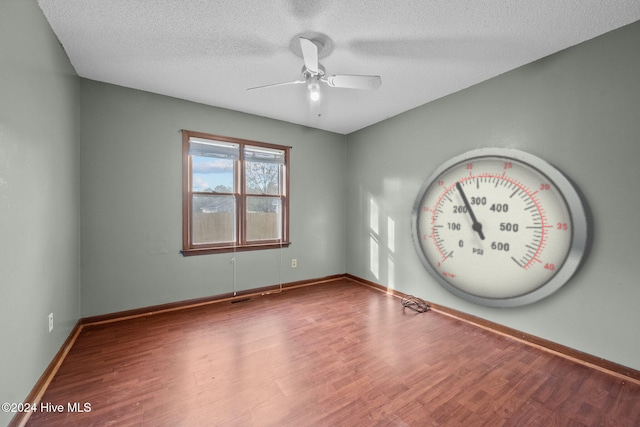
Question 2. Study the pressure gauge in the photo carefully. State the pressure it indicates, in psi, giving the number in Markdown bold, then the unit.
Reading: **250** psi
